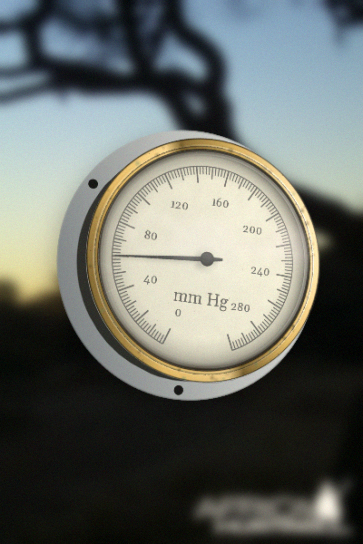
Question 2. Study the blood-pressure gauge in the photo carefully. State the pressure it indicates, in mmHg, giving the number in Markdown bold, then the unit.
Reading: **60** mmHg
